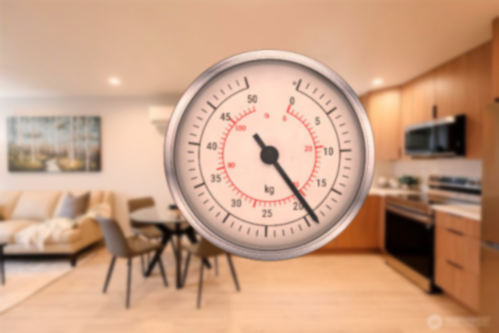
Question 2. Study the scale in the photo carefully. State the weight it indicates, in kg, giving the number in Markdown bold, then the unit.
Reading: **19** kg
